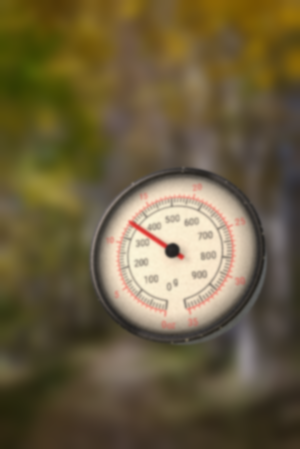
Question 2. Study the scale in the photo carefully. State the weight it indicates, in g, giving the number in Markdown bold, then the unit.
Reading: **350** g
